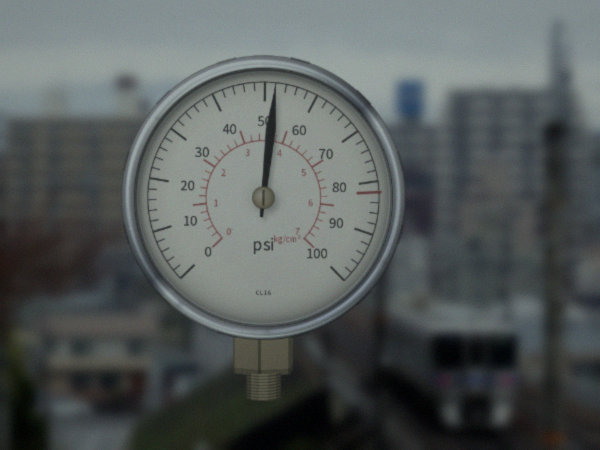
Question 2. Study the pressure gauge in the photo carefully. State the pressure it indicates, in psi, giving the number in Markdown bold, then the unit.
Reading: **52** psi
